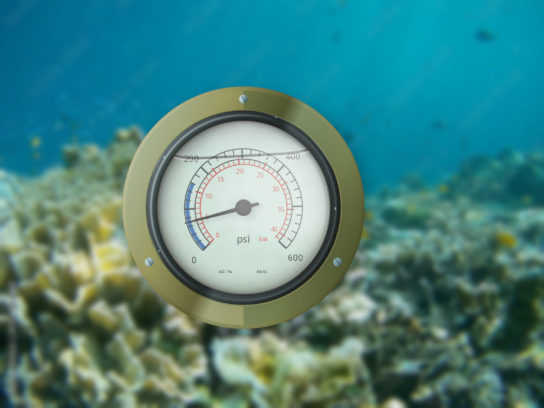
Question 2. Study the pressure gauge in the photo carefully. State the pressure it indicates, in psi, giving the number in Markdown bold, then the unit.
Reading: **70** psi
